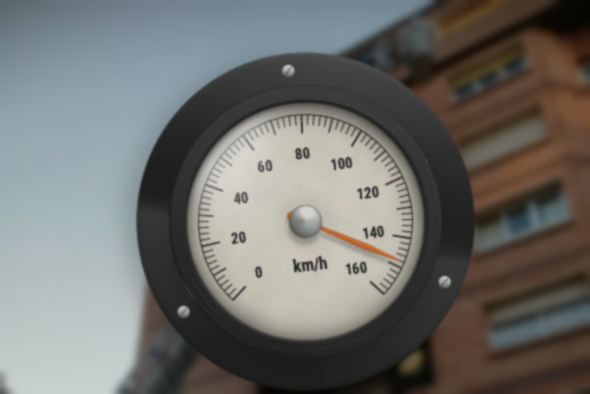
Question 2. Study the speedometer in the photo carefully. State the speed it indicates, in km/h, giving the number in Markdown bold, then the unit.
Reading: **148** km/h
